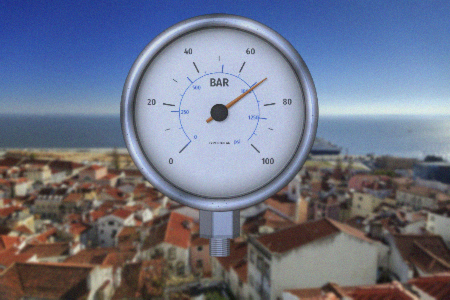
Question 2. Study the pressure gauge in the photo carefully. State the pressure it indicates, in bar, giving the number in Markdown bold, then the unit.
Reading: **70** bar
